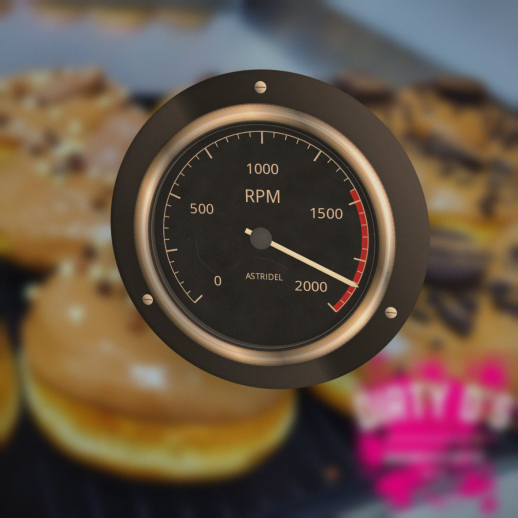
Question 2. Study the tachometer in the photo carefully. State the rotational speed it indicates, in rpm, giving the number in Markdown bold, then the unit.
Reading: **1850** rpm
